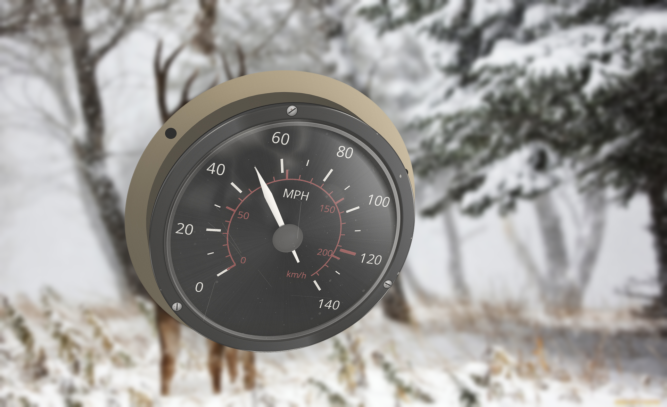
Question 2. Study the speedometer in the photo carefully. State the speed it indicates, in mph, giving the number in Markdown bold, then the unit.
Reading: **50** mph
